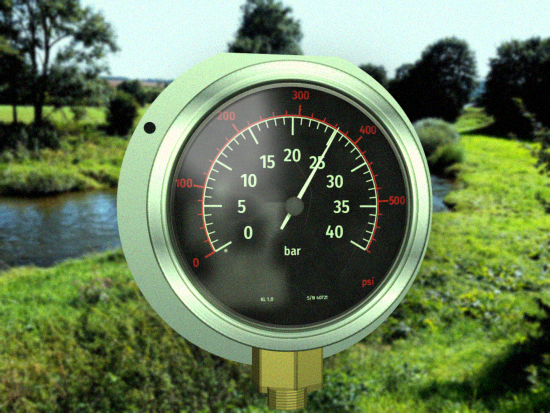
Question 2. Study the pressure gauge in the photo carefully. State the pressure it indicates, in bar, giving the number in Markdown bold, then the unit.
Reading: **25** bar
